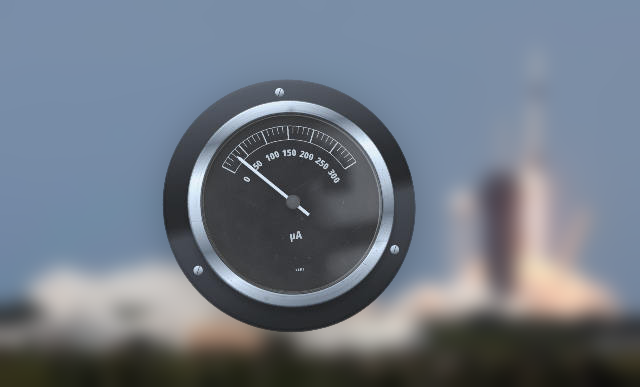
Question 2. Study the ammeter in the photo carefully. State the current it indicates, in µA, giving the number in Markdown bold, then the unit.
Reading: **30** µA
